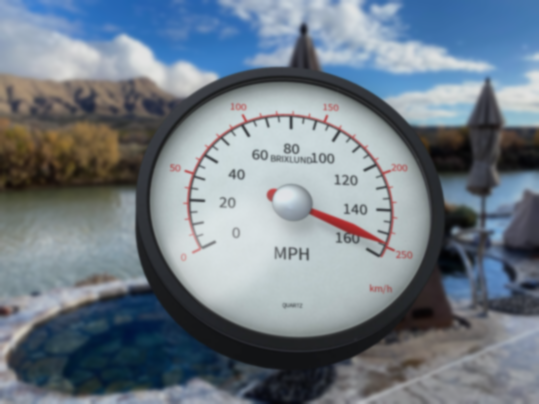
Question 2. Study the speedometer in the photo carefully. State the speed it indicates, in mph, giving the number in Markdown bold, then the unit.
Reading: **155** mph
